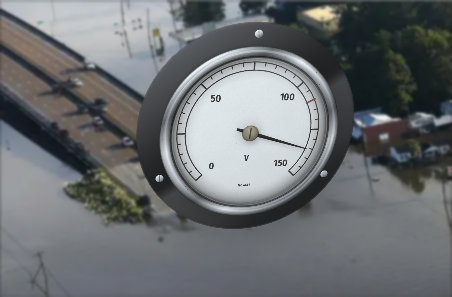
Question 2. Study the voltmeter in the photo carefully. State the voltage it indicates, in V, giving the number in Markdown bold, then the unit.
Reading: **135** V
